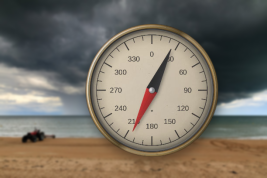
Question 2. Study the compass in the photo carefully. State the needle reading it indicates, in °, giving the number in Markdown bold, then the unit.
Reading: **205** °
